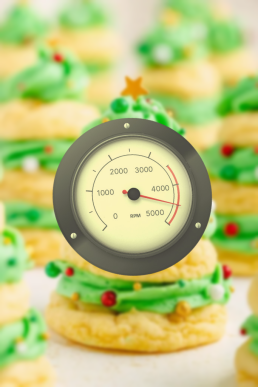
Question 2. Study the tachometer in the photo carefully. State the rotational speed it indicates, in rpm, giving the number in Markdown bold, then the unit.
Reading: **4500** rpm
